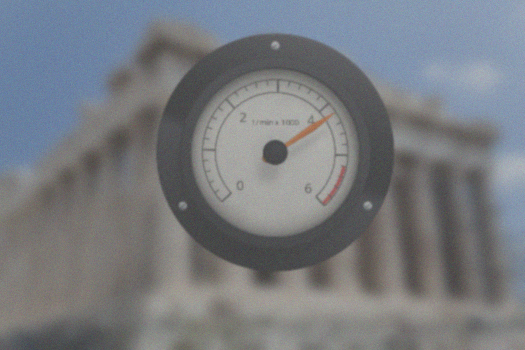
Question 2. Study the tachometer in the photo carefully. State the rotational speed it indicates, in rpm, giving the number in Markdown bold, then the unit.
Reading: **4200** rpm
